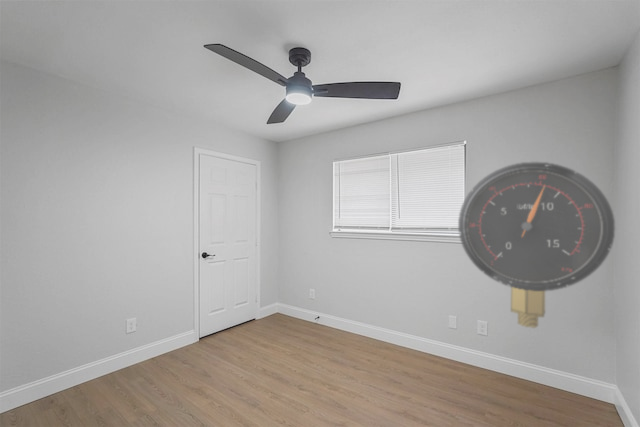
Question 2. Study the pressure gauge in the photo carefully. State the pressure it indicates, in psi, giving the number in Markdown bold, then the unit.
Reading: **9** psi
